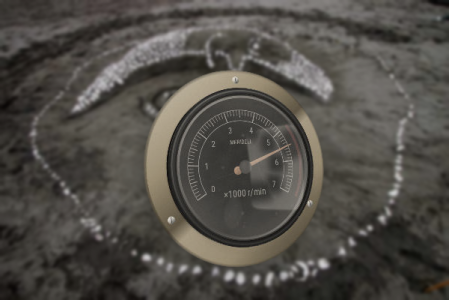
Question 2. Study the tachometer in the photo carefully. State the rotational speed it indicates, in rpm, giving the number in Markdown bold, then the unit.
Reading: **5500** rpm
